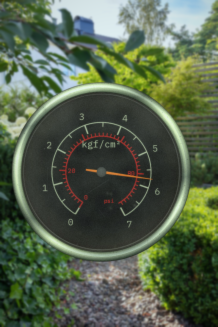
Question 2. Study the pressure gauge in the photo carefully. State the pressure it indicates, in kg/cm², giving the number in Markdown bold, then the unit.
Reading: **5.75** kg/cm²
